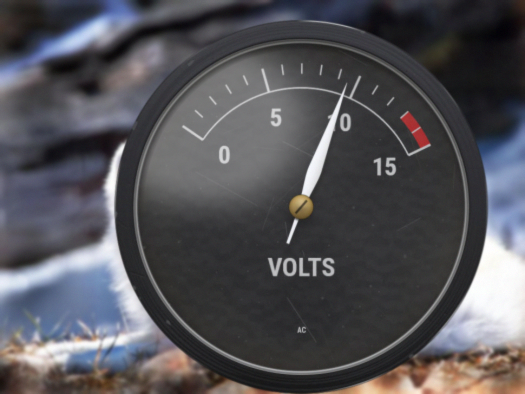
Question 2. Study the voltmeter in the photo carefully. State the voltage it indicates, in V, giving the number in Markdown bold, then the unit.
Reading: **9.5** V
